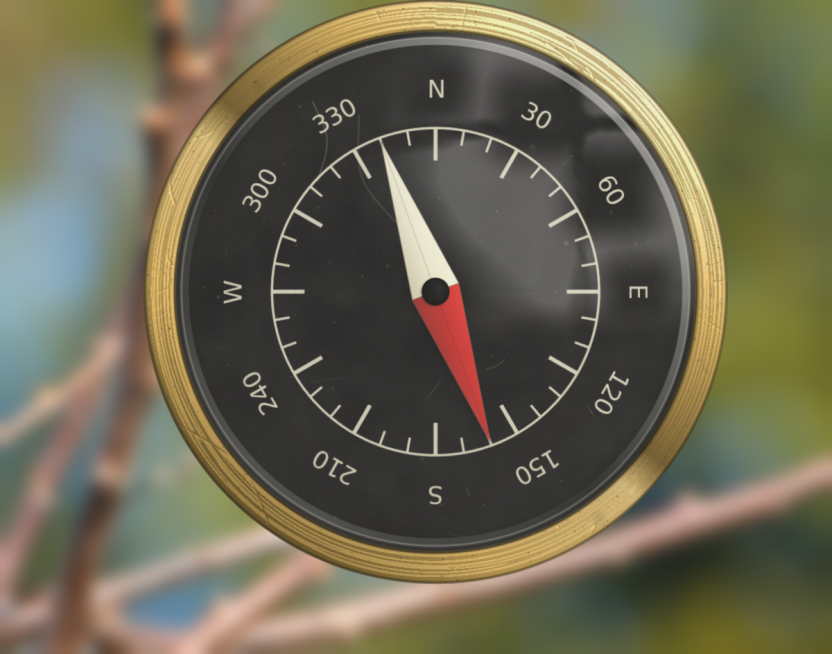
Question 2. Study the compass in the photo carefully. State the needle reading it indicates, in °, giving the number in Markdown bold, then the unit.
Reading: **160** °
